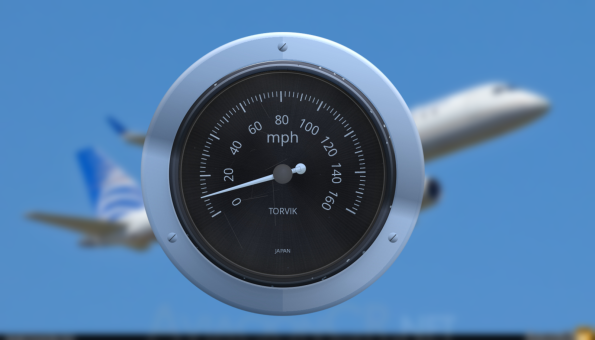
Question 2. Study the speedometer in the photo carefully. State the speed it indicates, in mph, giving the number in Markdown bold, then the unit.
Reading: **10** mph
